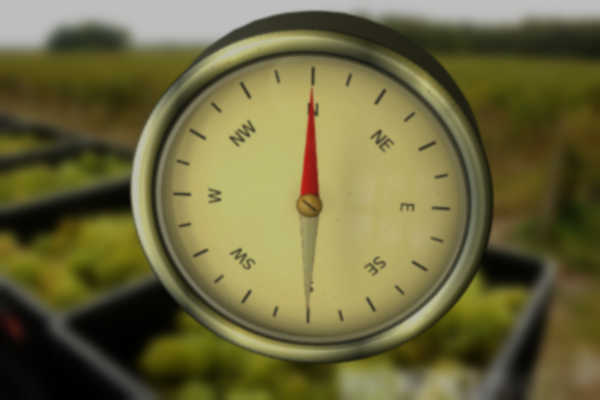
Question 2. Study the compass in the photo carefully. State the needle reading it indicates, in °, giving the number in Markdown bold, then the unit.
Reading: **0** °
